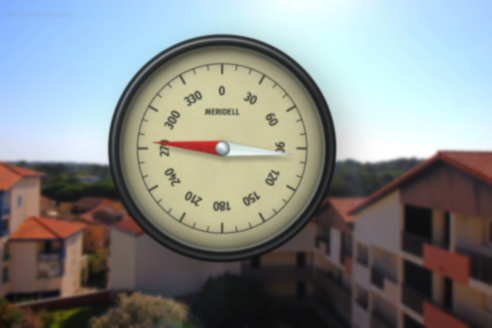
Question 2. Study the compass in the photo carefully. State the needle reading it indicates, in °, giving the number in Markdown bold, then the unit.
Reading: **275** °
